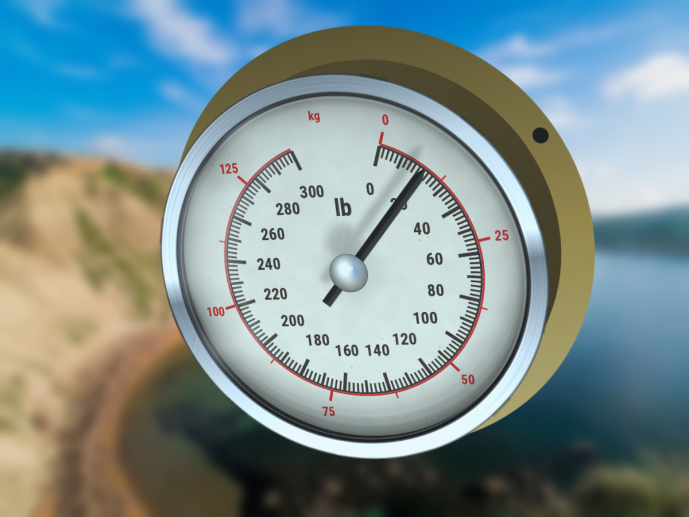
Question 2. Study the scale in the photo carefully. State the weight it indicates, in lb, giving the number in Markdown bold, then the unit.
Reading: **20** lb
